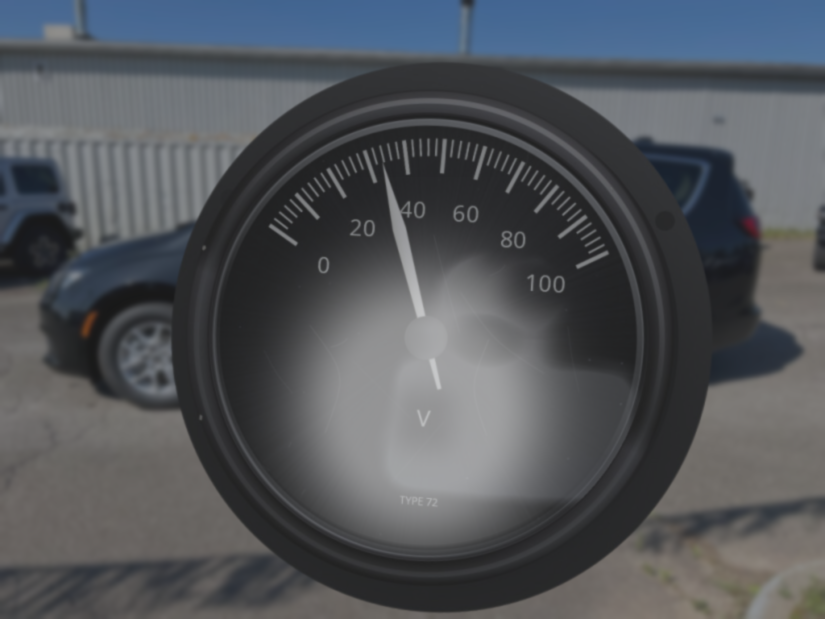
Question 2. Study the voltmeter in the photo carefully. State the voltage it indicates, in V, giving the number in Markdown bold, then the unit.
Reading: **34** V
